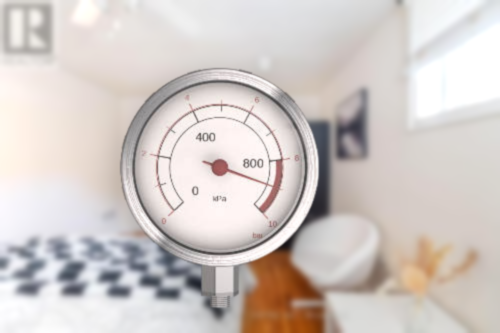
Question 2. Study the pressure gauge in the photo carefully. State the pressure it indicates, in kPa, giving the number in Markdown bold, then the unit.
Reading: **900** kPa
